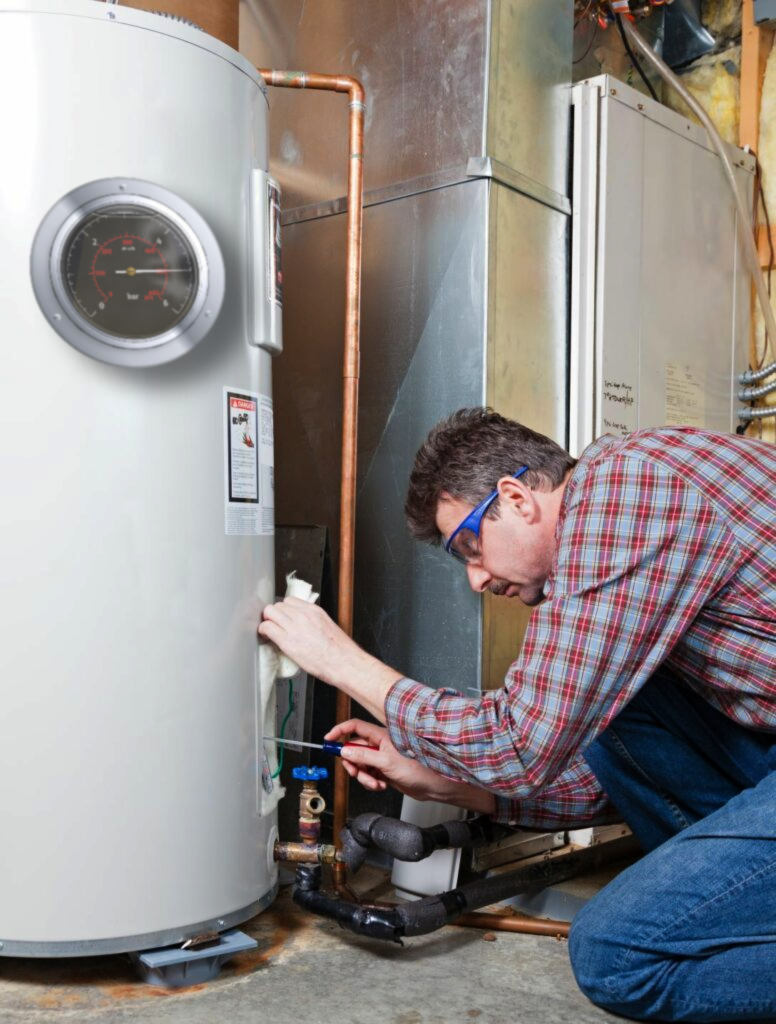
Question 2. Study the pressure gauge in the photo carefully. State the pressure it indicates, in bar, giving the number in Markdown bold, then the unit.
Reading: **5** bar
